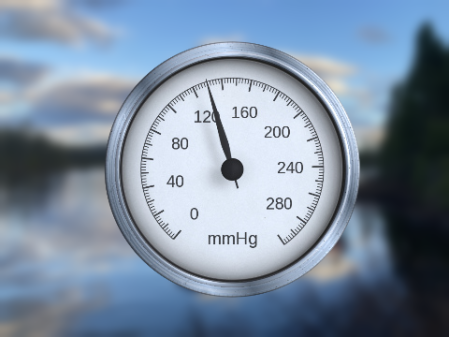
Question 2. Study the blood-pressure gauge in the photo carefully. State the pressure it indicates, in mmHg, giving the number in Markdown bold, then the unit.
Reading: **130** mmHg
